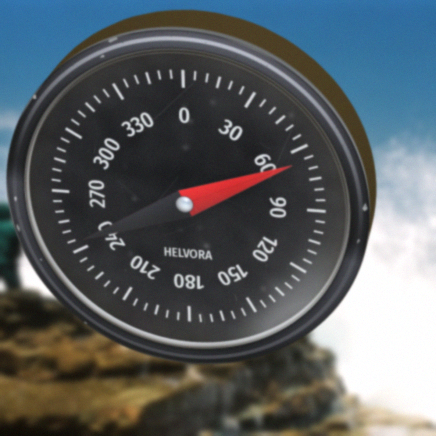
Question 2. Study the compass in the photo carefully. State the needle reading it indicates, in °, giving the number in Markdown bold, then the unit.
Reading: **65** °
